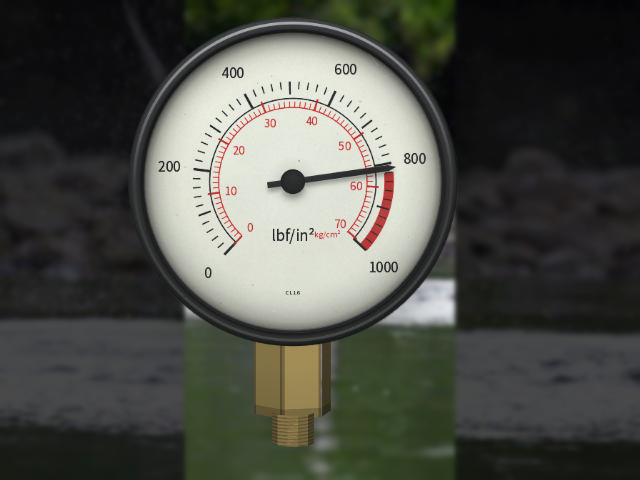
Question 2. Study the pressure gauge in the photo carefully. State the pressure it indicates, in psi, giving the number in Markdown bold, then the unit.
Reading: **810** psi
